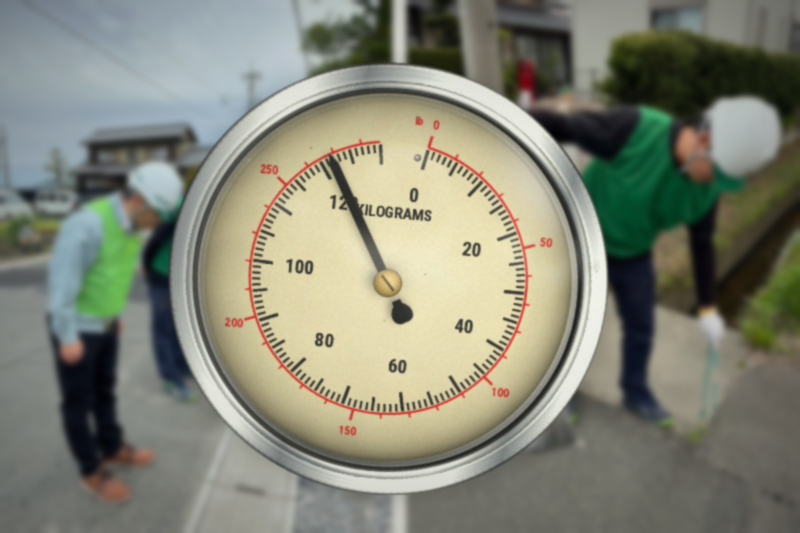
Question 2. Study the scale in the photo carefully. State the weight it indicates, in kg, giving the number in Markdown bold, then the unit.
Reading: **122** kg
